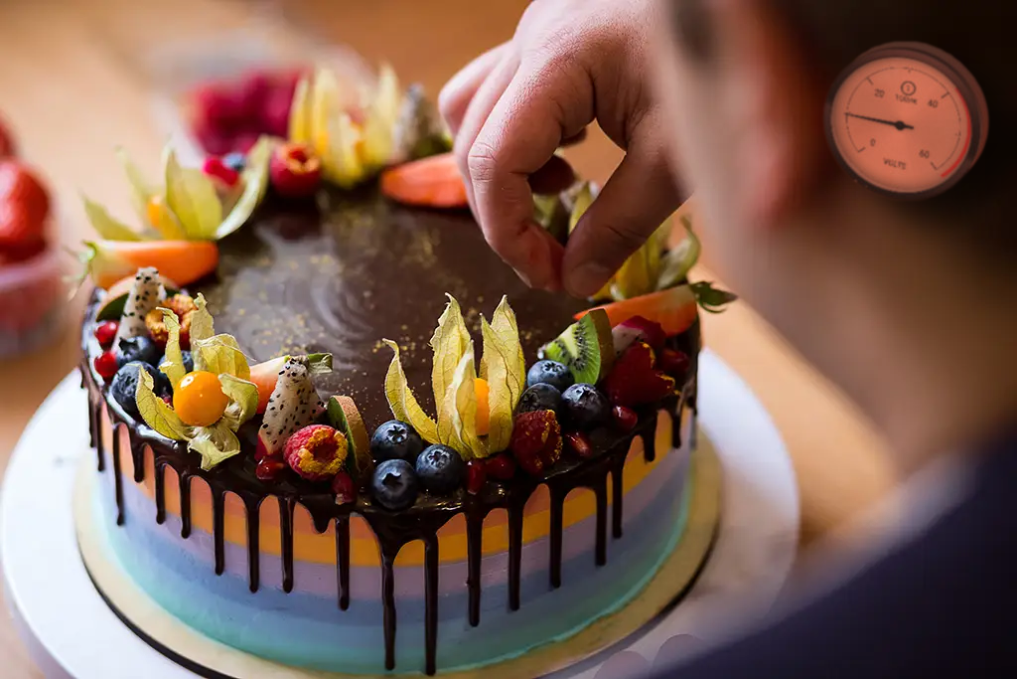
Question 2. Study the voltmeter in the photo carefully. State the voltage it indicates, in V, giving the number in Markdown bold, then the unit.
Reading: **10** V
